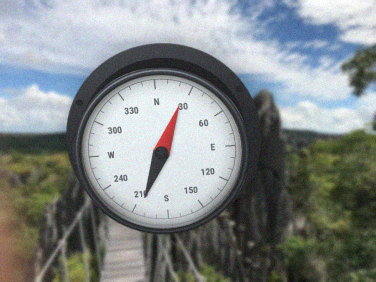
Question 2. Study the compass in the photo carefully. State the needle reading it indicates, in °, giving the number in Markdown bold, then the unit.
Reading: **25** °
